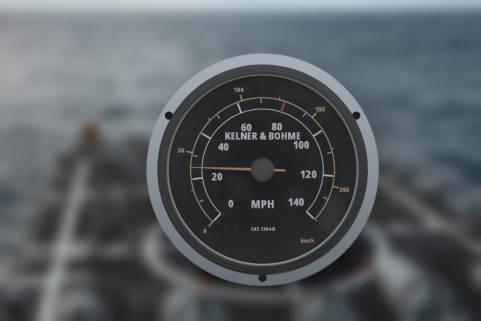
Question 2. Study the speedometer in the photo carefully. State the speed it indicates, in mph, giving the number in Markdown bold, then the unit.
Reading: **25** mph
